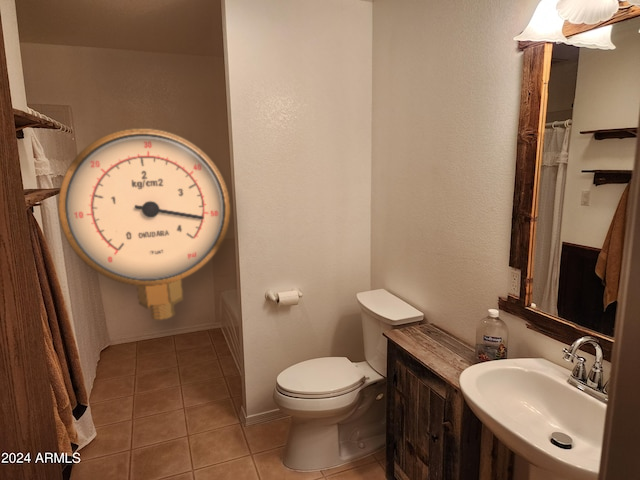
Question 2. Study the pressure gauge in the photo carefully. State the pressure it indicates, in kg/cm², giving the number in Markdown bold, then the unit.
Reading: **3.6** kg/cm²
